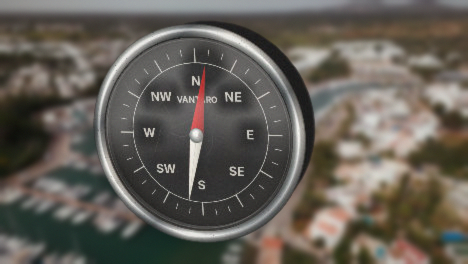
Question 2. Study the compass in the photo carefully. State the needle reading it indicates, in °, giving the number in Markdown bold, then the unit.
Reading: **10** °
